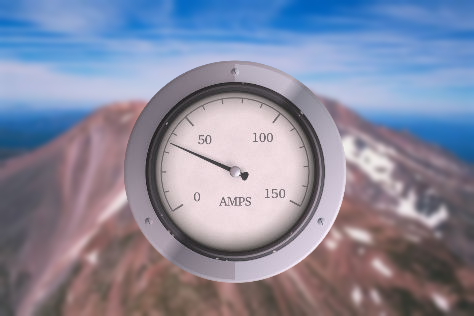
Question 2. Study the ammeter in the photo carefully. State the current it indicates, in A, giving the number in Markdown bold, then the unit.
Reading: **35** A
